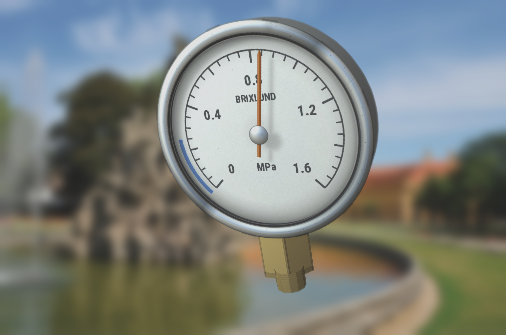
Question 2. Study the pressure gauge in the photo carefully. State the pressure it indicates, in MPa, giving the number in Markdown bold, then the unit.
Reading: **0.85** MPa
